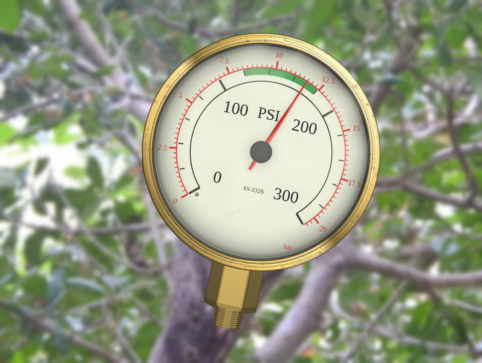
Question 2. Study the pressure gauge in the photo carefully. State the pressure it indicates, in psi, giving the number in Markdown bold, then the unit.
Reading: **170** psi
